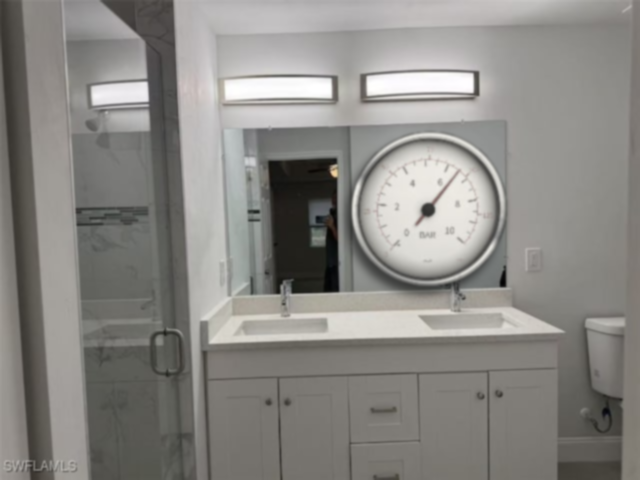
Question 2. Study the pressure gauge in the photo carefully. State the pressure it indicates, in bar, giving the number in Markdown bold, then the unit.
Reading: **6.5** bar
